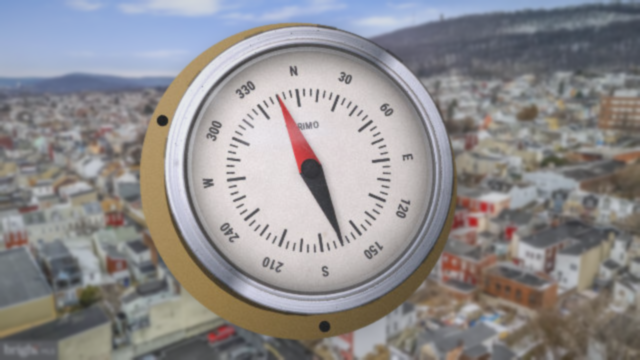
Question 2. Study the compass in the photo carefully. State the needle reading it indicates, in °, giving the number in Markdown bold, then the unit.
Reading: **345** °
